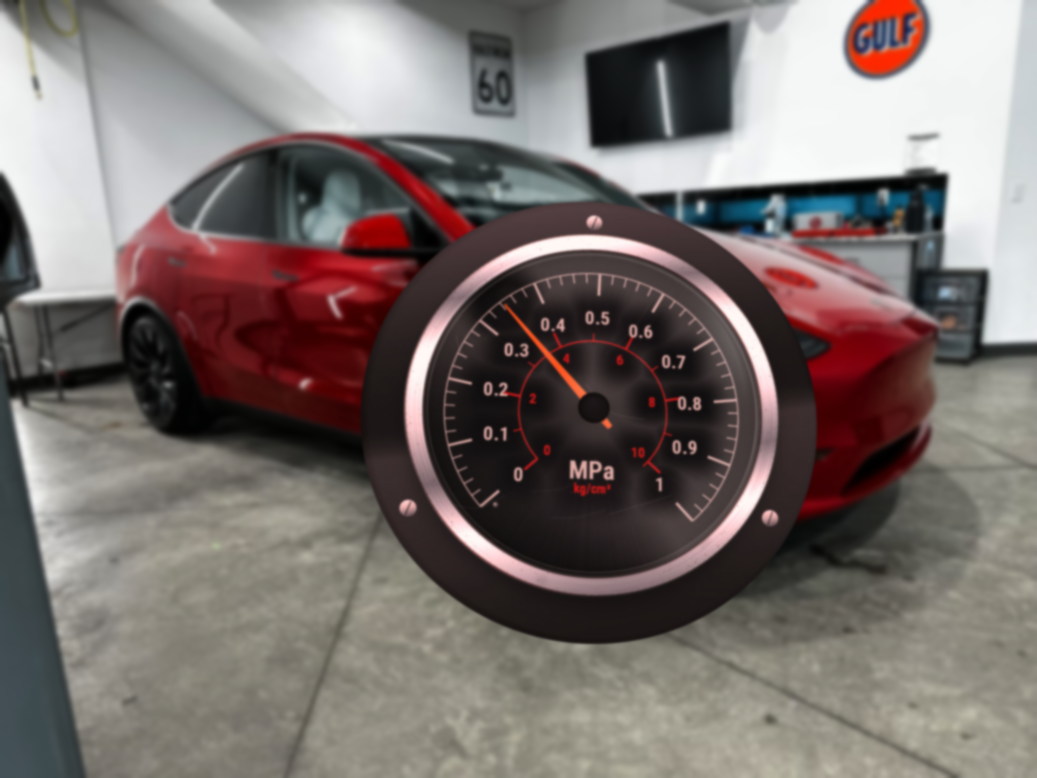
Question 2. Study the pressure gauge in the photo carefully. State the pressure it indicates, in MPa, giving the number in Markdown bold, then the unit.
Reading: **0.34** MPa
